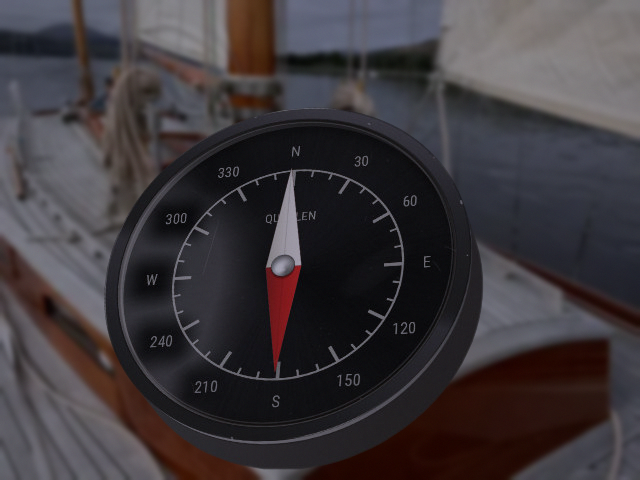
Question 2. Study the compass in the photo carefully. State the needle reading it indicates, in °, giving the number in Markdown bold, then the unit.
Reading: **180** °
